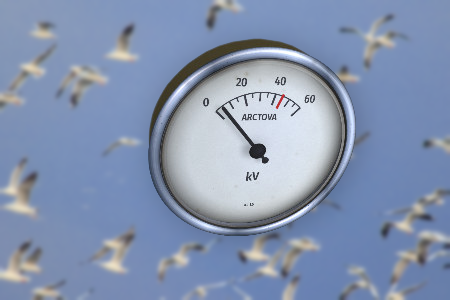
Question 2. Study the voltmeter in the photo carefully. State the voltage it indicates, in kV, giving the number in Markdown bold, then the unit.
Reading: **5** kV
